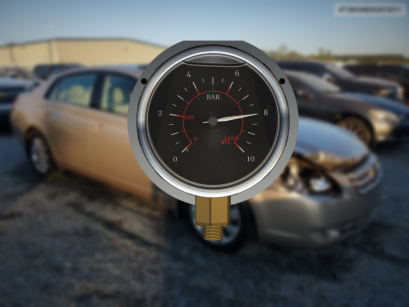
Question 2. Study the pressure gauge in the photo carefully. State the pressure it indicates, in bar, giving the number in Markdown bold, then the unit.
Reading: **8** bar
